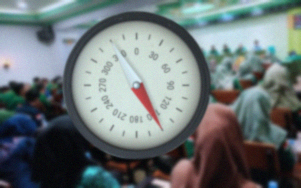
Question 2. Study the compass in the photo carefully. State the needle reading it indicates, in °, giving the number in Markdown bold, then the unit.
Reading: **150** °
